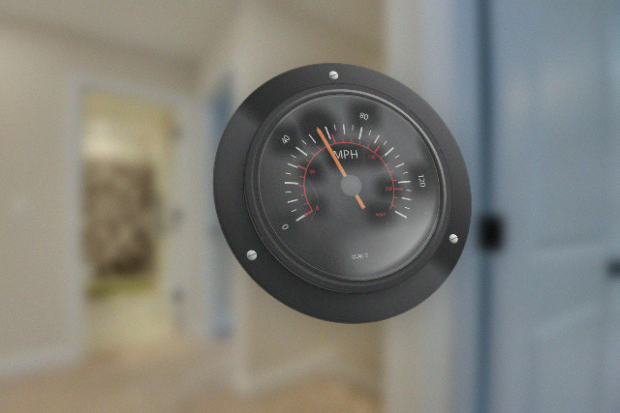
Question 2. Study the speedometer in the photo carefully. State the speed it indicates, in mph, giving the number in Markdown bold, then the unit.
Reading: **55** mph
